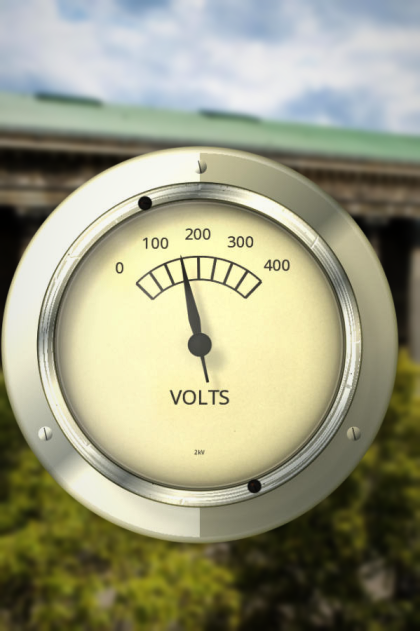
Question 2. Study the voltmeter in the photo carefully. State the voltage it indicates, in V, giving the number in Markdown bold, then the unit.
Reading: **150** V
